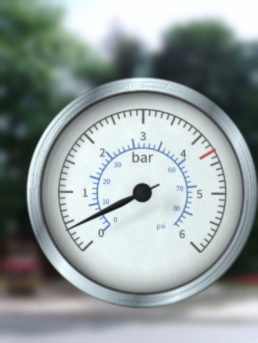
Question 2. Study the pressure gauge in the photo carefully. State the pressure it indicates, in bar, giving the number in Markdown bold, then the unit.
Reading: **0.4** bar
